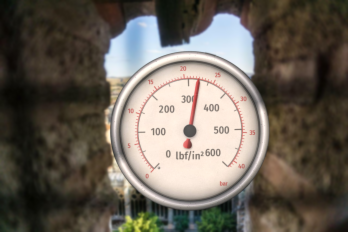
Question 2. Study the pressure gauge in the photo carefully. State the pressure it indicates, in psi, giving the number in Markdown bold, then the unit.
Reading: **325** psi
